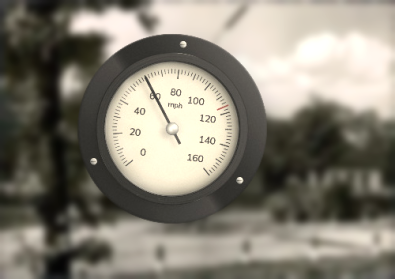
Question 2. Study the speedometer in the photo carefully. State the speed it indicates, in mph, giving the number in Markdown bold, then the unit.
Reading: **60** mph
